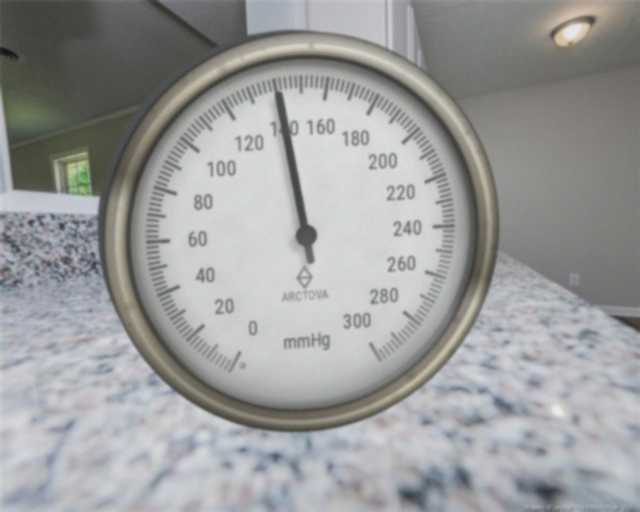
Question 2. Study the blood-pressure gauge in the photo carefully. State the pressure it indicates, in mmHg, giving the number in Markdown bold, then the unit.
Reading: **140** mmHg
